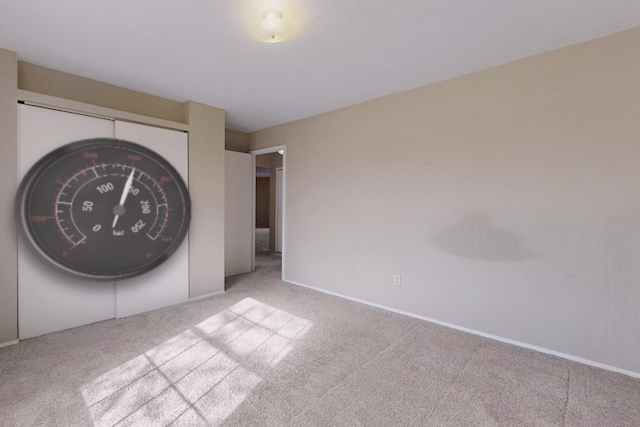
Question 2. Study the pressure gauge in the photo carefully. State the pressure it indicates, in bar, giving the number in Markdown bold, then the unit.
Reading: **140** bar
